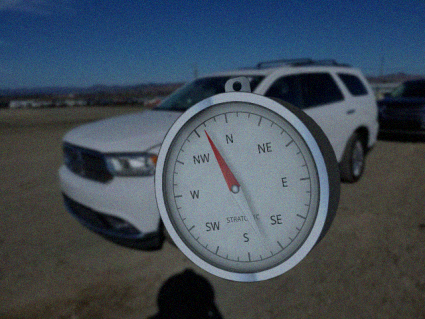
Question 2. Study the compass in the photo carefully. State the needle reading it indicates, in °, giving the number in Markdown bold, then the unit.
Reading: **340** °
